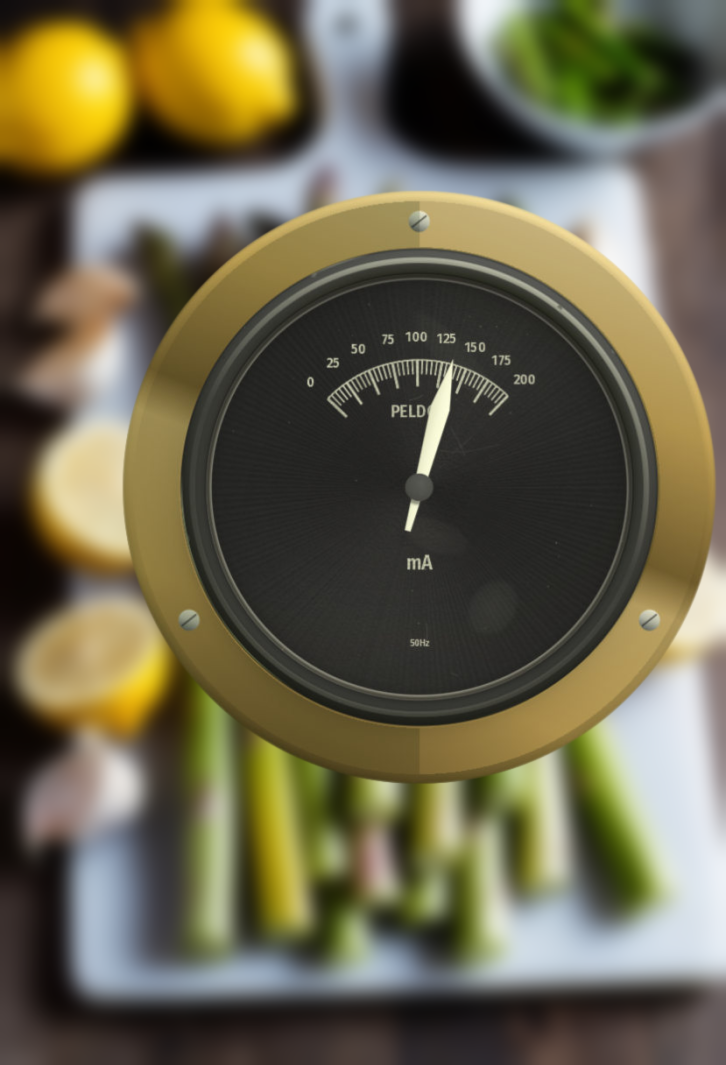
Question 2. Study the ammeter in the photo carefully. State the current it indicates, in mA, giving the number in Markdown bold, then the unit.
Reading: **135** mA
